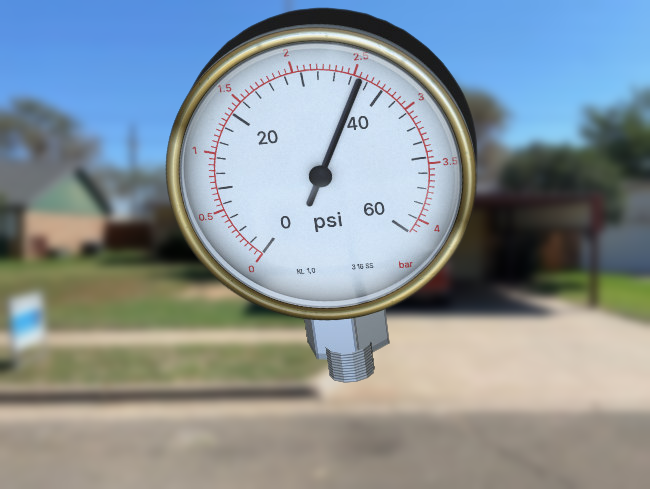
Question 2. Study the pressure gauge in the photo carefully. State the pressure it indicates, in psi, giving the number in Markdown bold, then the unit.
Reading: **37** psi
